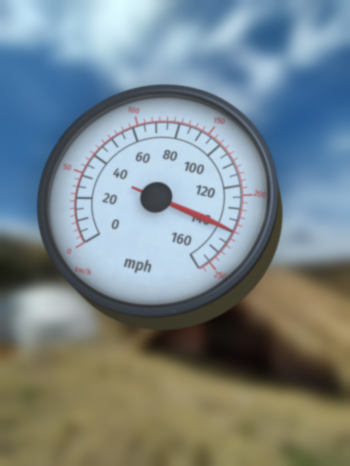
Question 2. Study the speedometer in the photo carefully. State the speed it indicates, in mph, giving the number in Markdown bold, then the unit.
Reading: **140** mph
